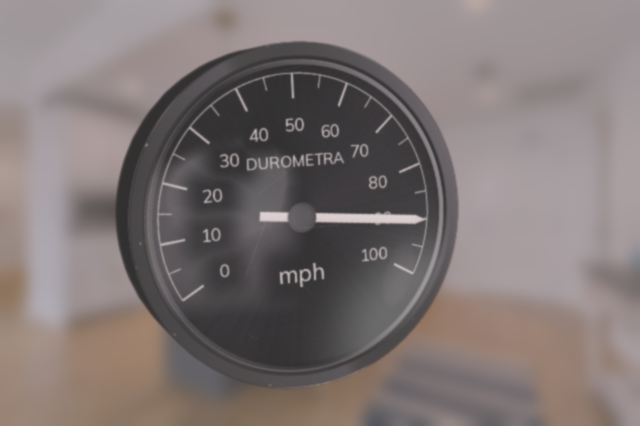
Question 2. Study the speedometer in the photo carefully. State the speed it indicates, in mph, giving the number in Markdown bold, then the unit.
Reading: **90** mph
